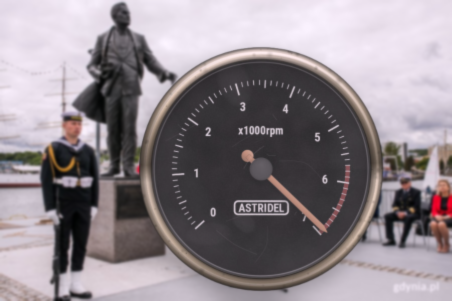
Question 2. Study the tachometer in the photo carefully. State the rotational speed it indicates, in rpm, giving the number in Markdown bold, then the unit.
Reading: **6900** rpm
